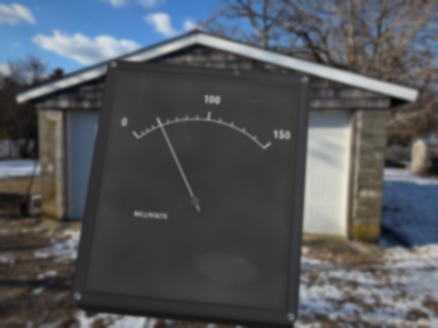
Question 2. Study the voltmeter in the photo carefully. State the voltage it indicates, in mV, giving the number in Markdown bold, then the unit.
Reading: **50** mV
